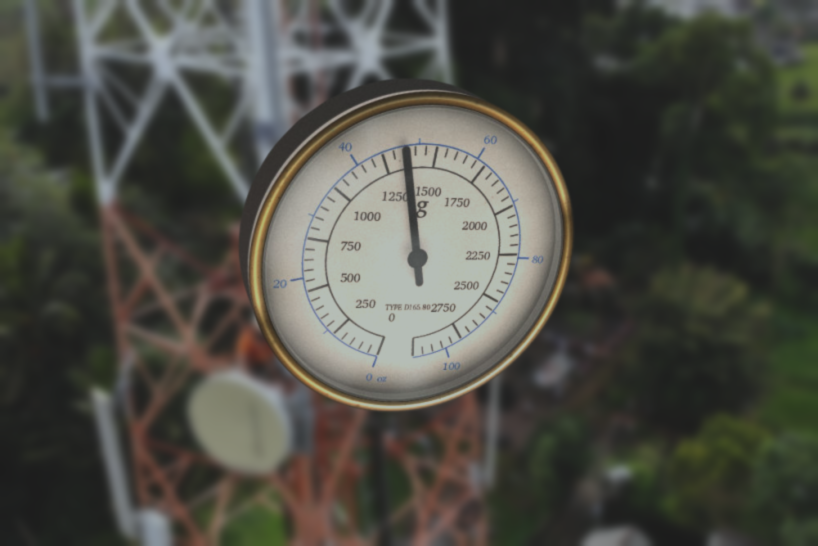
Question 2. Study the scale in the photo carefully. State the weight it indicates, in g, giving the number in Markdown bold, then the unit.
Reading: **1350** g
